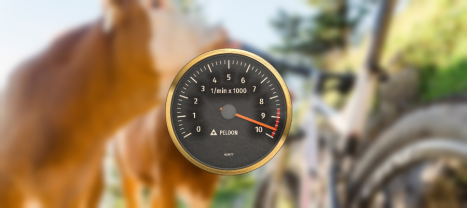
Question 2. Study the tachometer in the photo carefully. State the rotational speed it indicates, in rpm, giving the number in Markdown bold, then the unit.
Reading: **9600** rpm
